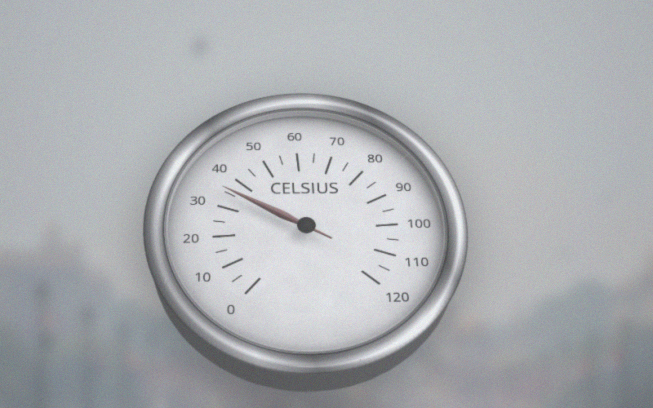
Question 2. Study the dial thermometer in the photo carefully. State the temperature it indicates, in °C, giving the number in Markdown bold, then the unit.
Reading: **35** °C
